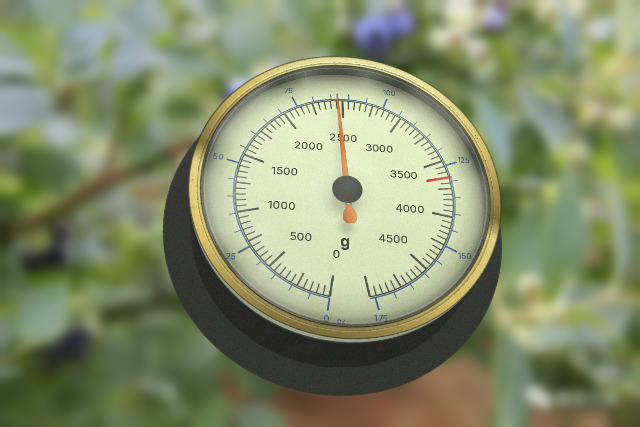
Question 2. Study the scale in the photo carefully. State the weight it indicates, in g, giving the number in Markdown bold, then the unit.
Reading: **2450** g
